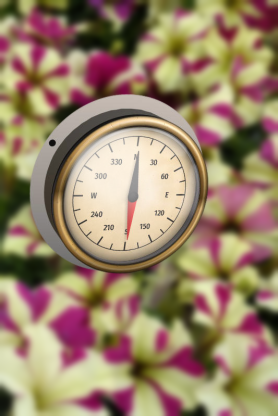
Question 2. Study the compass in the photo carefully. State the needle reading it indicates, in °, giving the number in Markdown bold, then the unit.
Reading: **180** °
